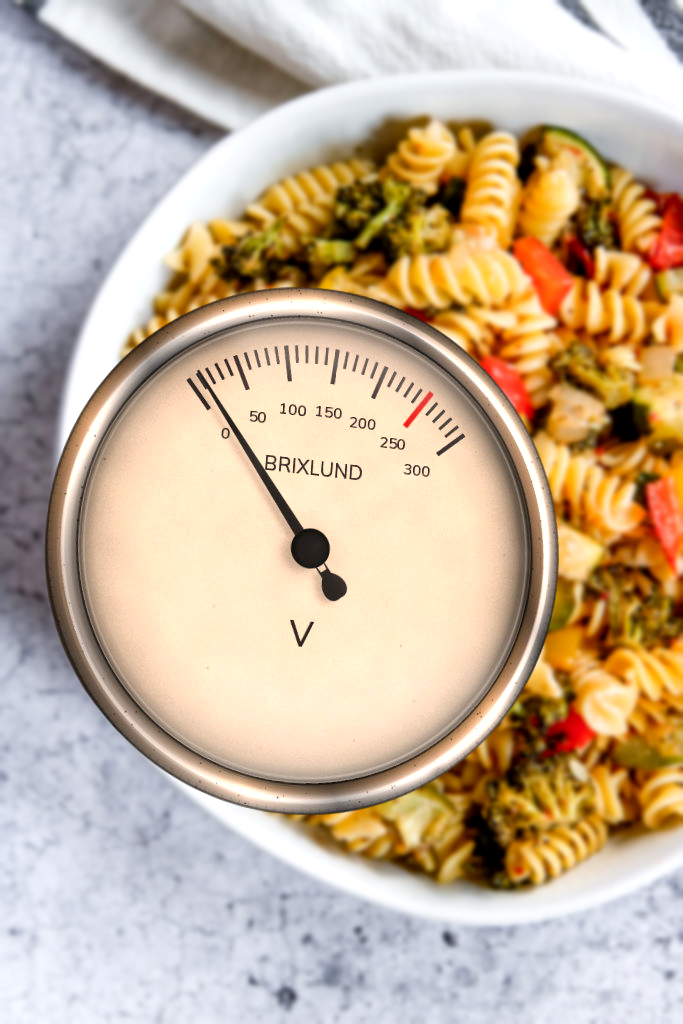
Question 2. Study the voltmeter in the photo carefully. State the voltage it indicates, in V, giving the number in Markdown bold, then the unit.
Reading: **10** V
